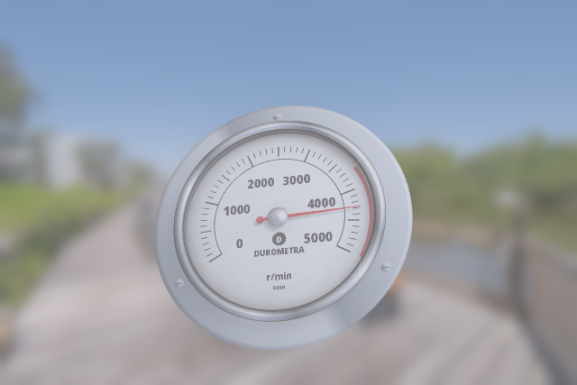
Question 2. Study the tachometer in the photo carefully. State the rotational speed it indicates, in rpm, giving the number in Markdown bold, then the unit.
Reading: **4300** rpm
